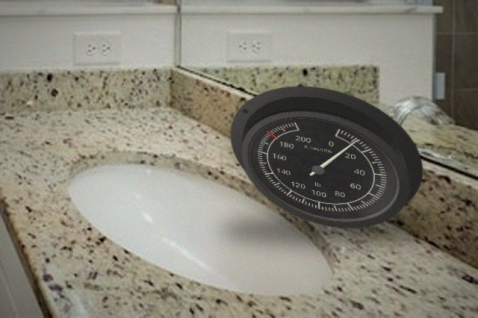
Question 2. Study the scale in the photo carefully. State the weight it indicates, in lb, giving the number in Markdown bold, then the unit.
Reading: **10** lb
